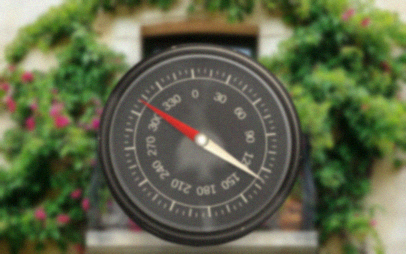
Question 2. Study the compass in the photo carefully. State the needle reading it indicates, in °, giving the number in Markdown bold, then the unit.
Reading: **310** °
